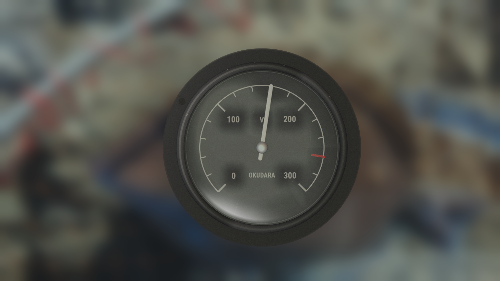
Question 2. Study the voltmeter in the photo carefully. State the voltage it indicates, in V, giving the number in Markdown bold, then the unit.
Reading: **160** V
